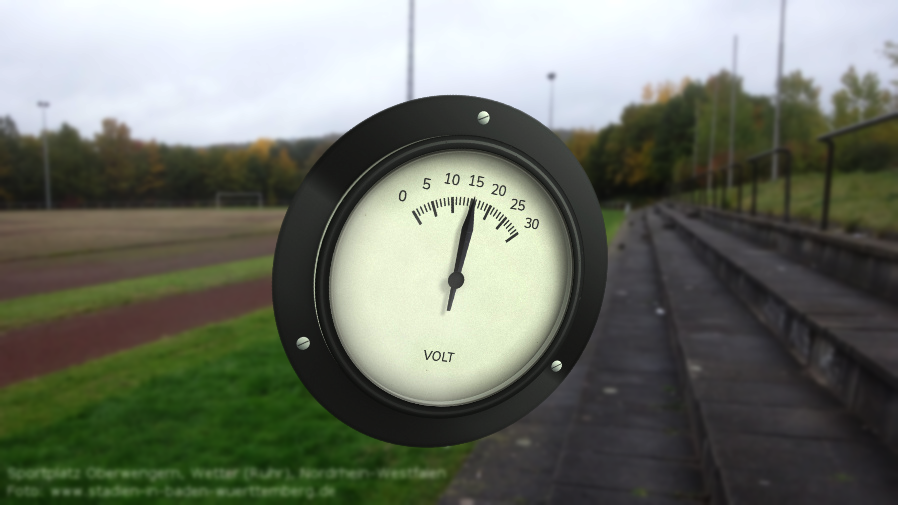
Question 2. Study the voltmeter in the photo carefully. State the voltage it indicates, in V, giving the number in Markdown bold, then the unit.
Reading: **15** V
